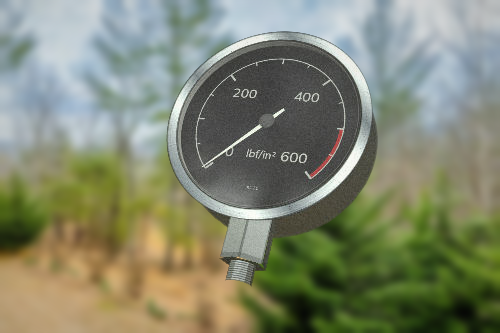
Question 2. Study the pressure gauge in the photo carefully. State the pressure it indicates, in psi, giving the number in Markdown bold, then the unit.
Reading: **0** psi
